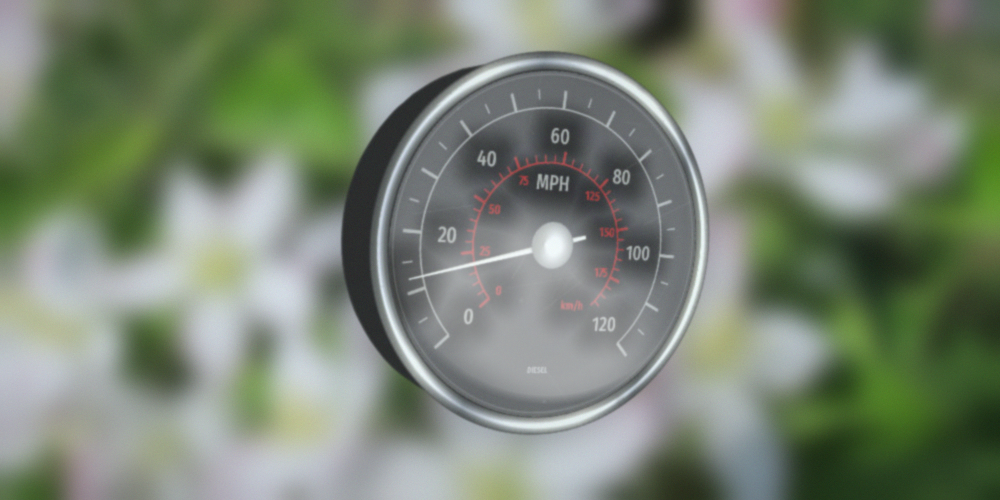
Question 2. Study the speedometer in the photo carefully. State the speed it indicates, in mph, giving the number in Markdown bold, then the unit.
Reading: **12.5** mph
